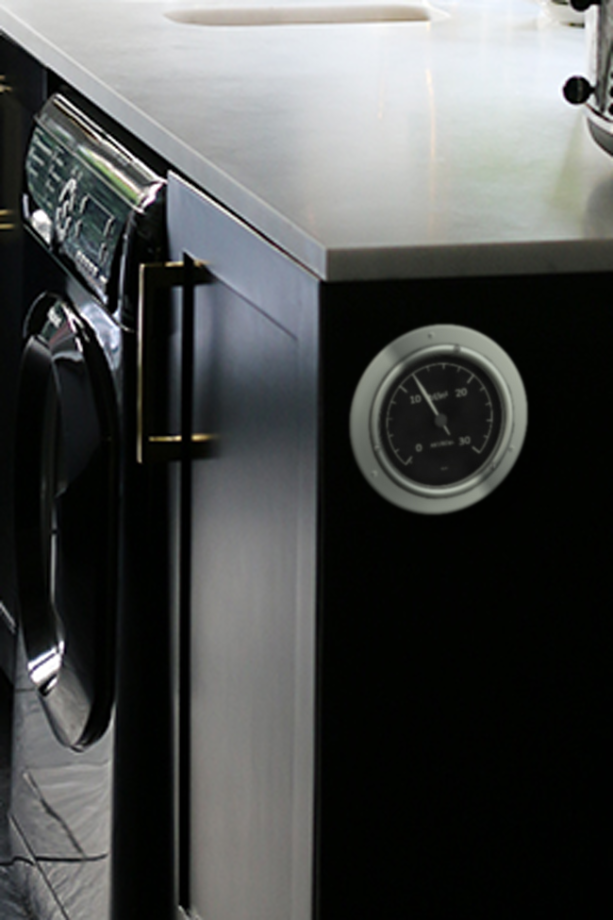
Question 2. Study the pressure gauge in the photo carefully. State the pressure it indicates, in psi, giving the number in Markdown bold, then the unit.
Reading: **12** psi
